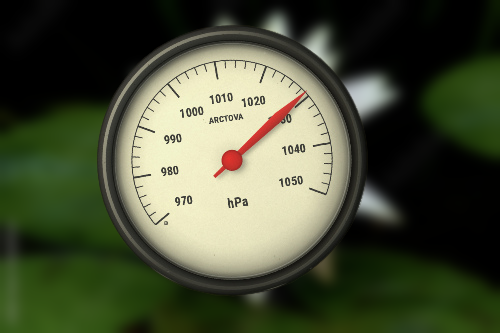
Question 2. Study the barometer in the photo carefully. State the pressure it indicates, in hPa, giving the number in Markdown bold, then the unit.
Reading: **1029** hPa
